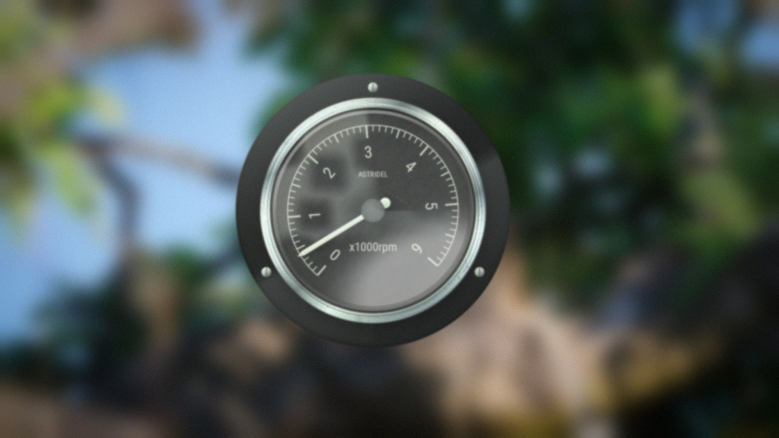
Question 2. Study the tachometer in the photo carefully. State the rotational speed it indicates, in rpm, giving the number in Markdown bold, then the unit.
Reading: **400** rpm
